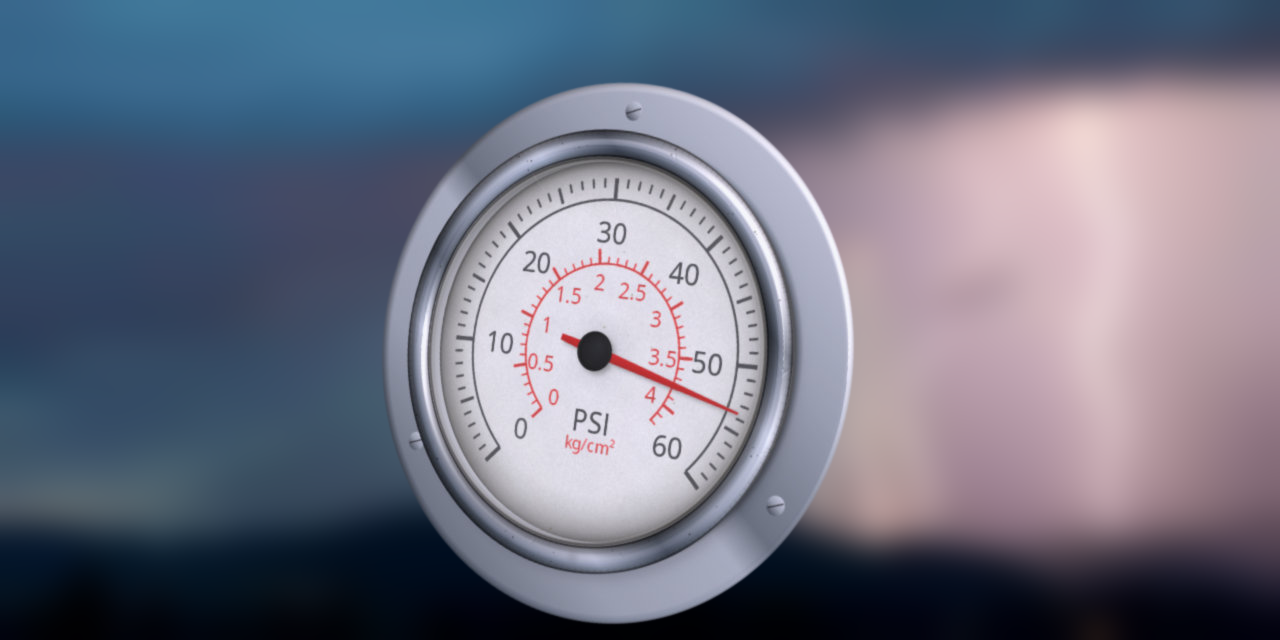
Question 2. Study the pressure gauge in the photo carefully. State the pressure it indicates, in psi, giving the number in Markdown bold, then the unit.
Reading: **53.5** psi
